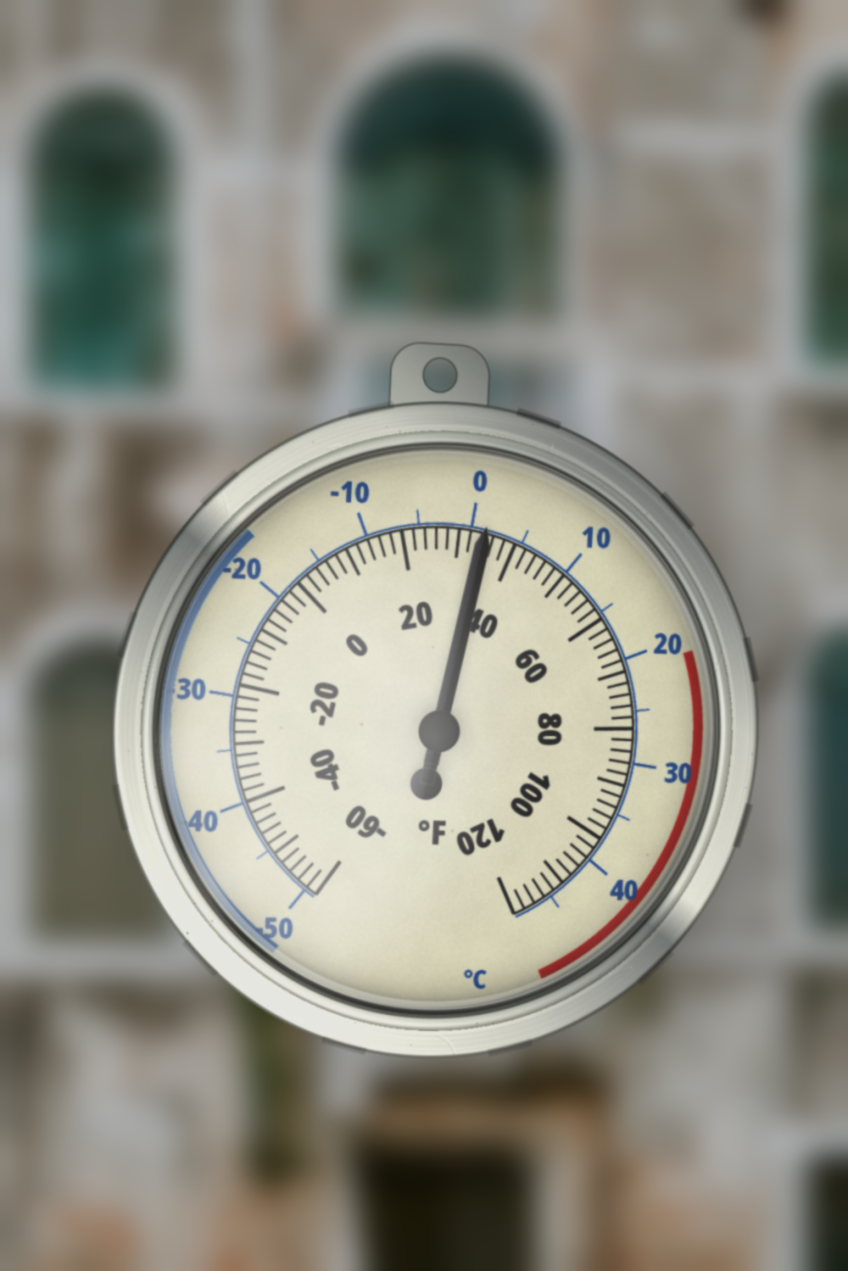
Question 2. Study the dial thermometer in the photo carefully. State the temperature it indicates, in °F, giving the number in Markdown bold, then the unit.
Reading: **34** °F
